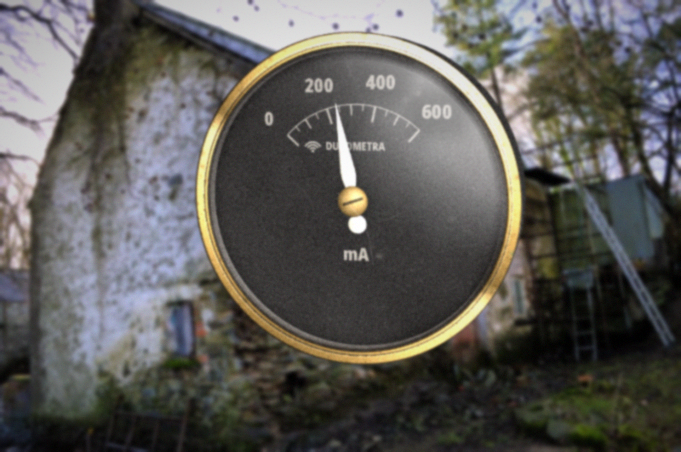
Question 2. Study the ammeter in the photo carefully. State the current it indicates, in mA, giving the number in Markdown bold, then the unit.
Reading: **250** mA
